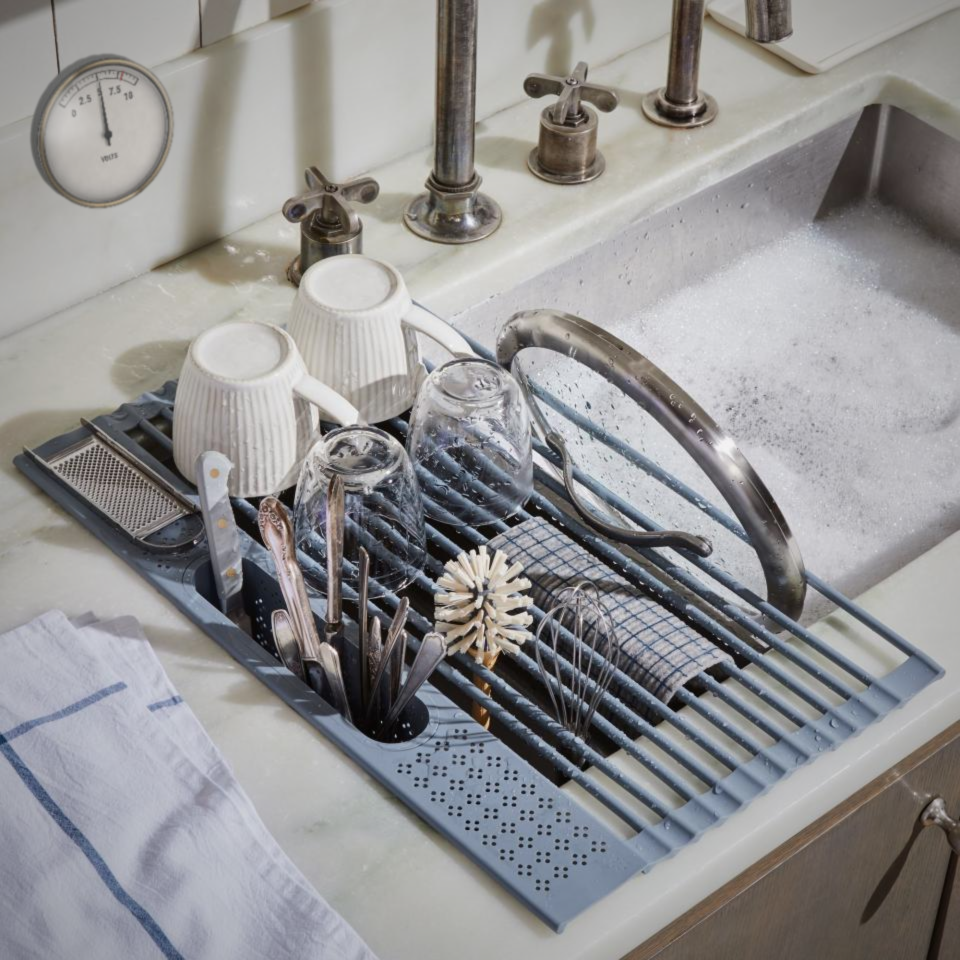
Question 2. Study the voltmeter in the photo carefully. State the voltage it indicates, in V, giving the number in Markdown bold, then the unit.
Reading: **5** V
